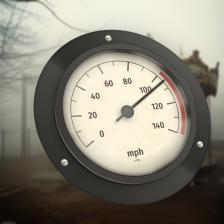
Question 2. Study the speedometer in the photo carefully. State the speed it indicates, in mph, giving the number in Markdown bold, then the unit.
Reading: **105** mph
